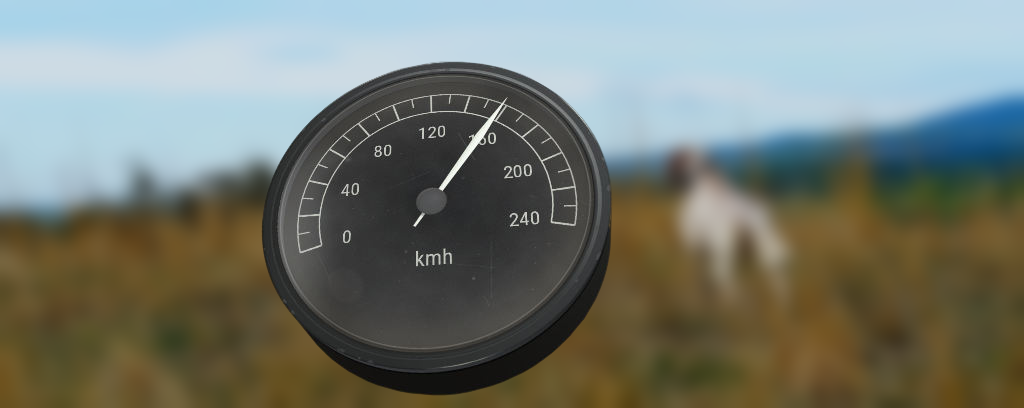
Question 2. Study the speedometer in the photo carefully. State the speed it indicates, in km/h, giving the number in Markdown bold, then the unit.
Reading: **160** km/h
